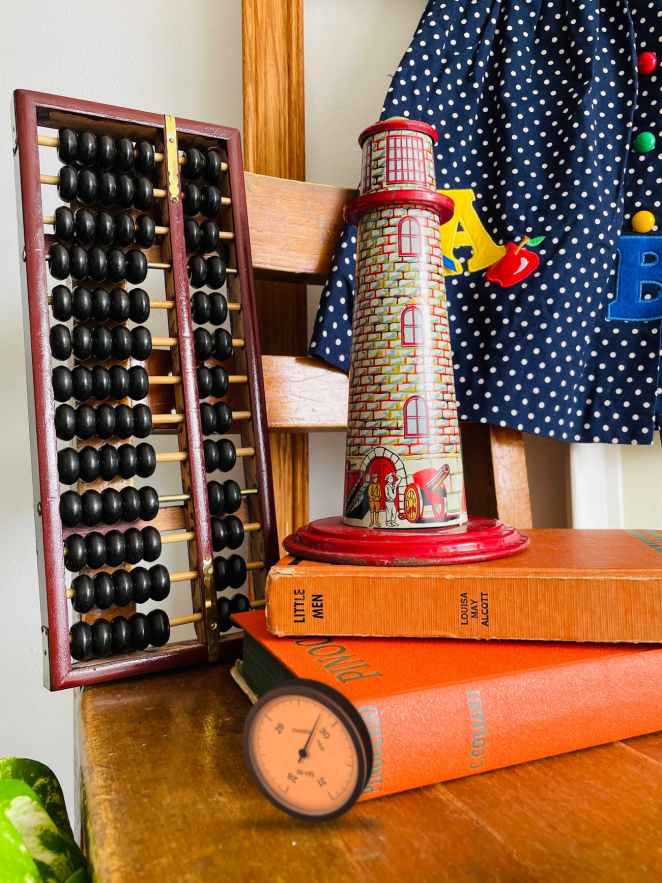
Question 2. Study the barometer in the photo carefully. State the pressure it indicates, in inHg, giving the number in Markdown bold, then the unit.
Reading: **29.8** inHg
